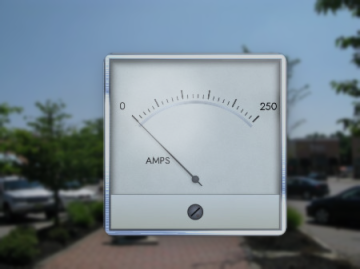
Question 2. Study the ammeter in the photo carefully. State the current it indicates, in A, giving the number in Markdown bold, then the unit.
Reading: **0** A
